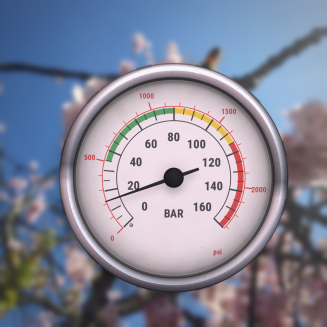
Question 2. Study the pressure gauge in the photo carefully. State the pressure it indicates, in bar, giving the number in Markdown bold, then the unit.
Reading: **15** bar
